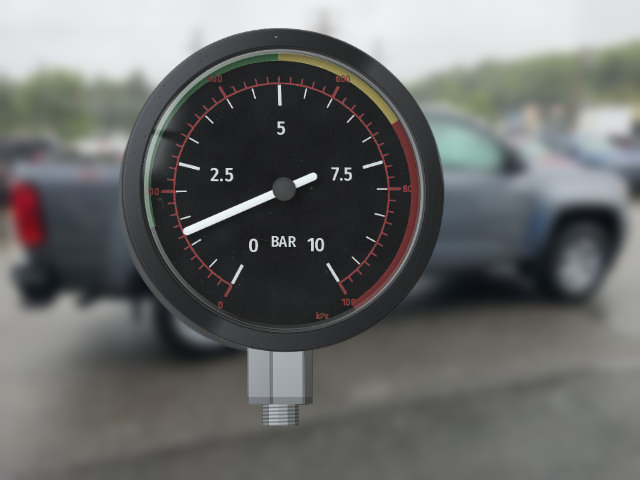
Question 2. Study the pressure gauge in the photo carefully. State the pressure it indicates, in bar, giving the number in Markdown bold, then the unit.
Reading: **1.25** bar
